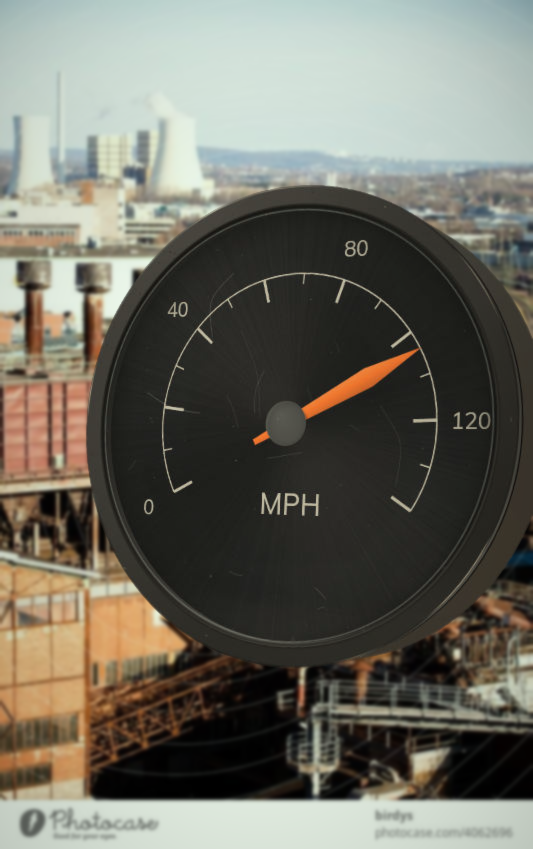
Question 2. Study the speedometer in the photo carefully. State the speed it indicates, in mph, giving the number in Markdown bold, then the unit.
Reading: **105** mph
